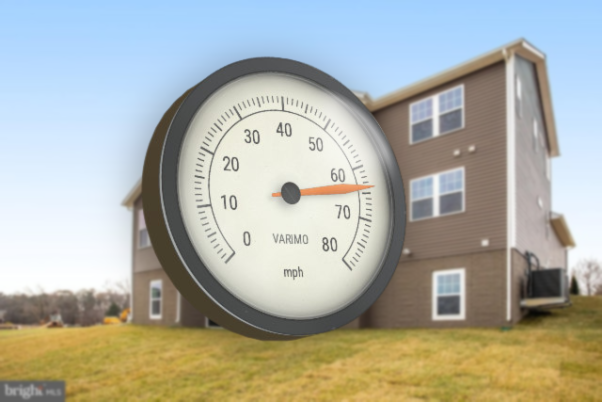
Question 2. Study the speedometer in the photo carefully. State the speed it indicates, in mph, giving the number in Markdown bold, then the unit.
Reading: **64** mph
